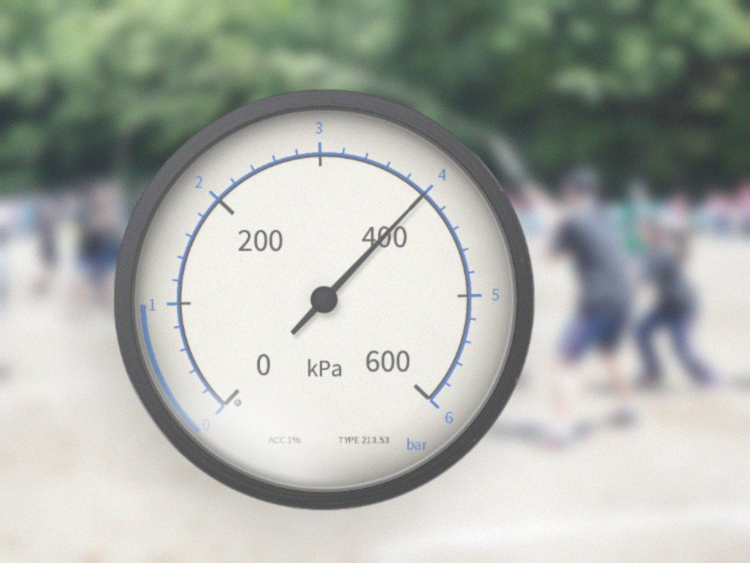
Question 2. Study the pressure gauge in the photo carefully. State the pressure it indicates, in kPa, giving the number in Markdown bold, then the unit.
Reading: **400** kPa
